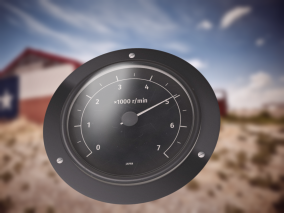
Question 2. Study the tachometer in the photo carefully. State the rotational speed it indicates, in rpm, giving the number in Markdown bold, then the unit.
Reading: **5000** rpm
